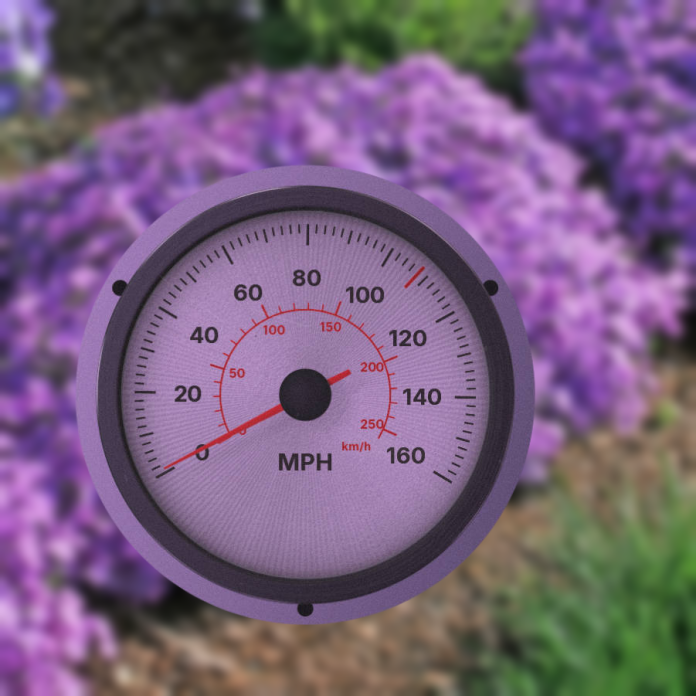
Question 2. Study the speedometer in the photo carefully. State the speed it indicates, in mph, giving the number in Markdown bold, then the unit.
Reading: **1** mph
